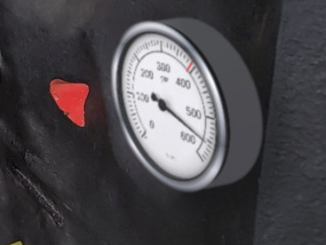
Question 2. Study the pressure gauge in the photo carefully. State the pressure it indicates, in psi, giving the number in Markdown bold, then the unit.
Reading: **550** psi
